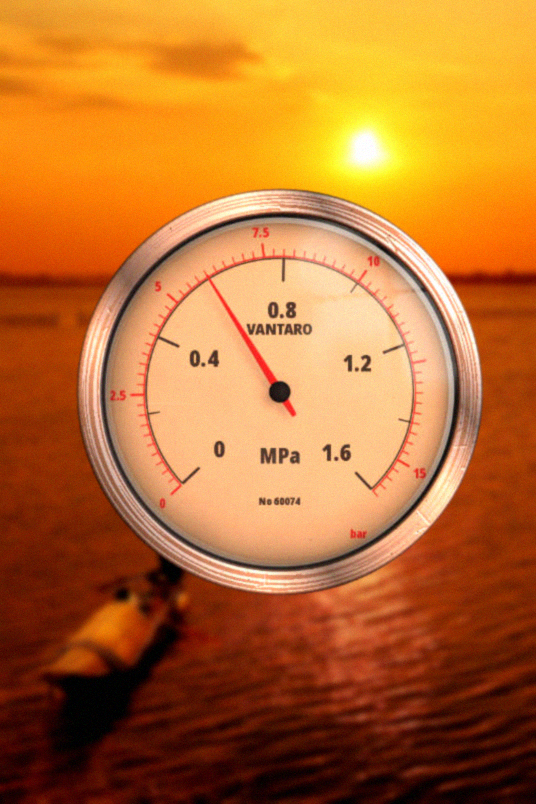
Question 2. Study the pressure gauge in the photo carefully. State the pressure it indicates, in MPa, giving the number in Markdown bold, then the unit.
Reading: **0.6** MPa
